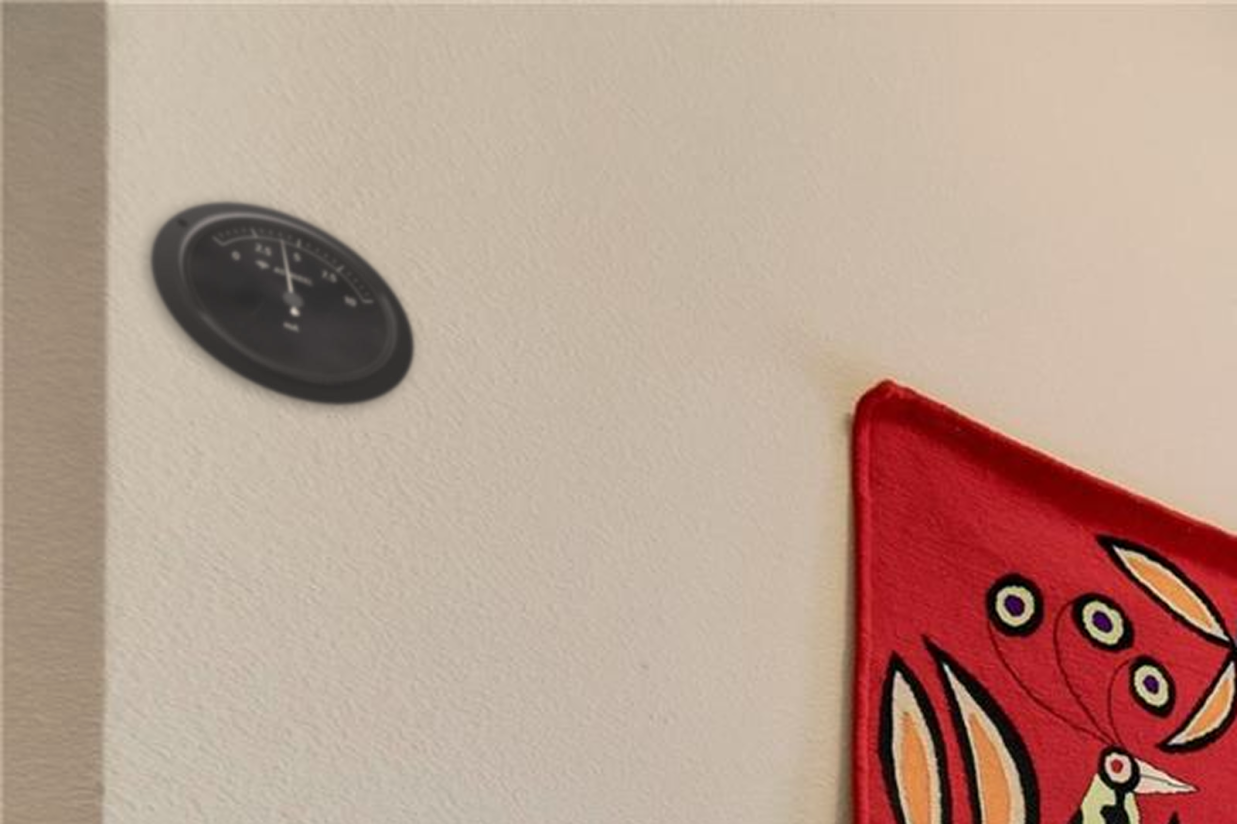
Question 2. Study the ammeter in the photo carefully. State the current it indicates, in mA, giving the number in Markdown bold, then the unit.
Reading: **4** mA
